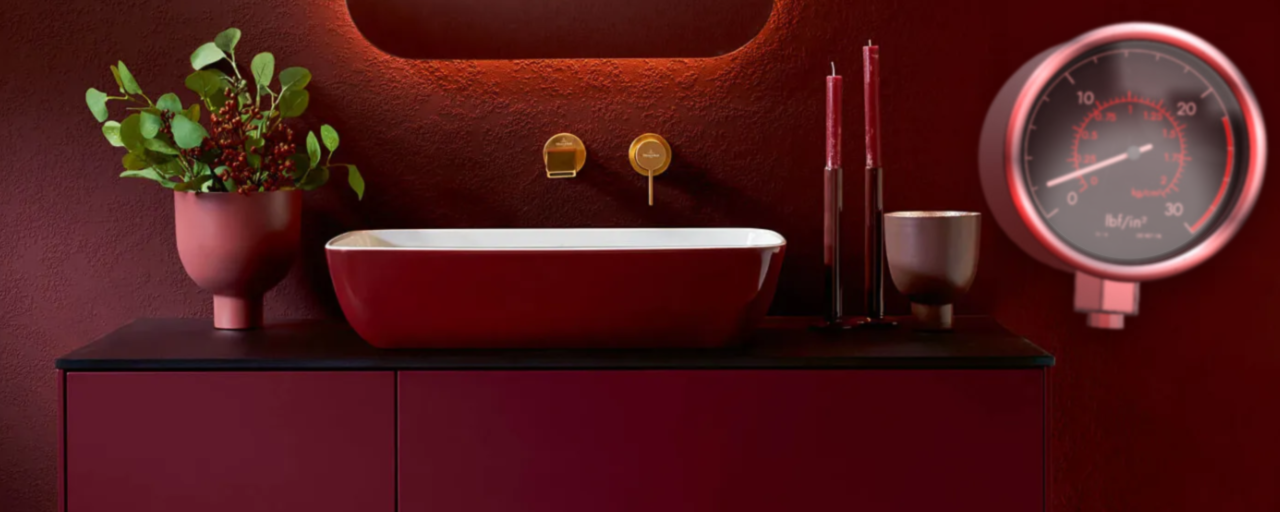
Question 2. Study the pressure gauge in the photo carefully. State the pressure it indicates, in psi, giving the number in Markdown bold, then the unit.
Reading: **2** psi
